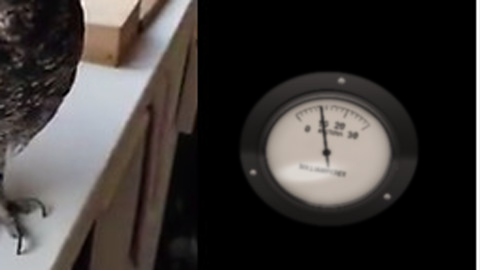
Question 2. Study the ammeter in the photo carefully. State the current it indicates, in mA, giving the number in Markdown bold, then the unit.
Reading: **10** mA
